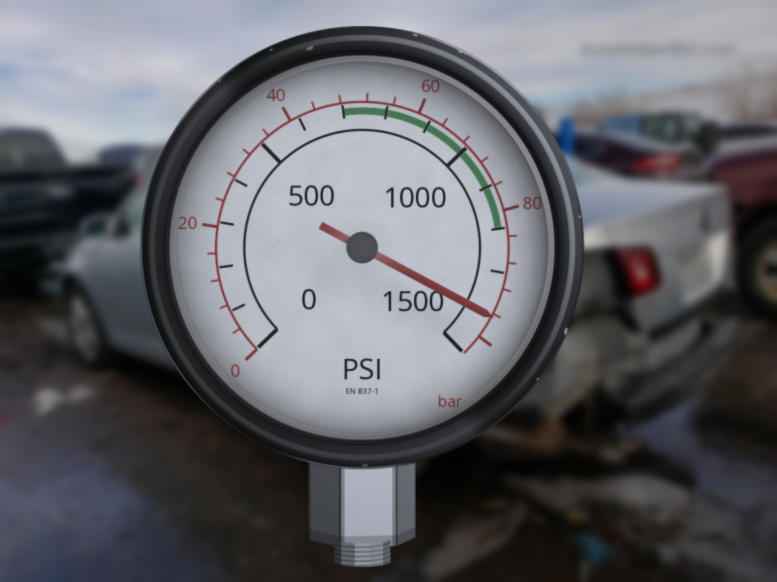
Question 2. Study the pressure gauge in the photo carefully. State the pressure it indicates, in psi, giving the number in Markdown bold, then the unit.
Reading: **1400** psi
